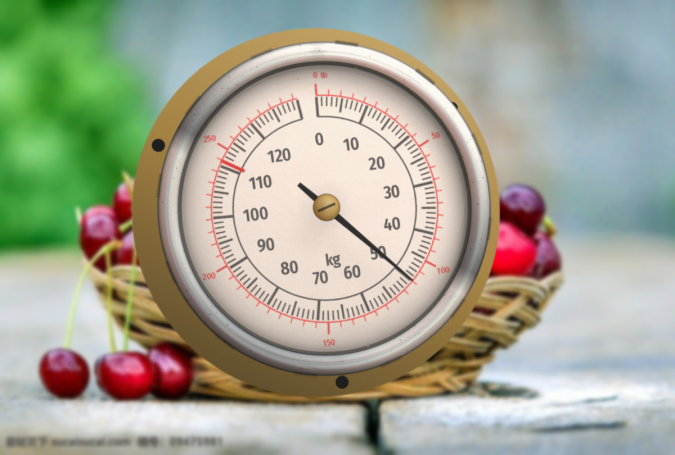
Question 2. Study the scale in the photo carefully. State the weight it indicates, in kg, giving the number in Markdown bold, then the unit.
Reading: **50** kg
